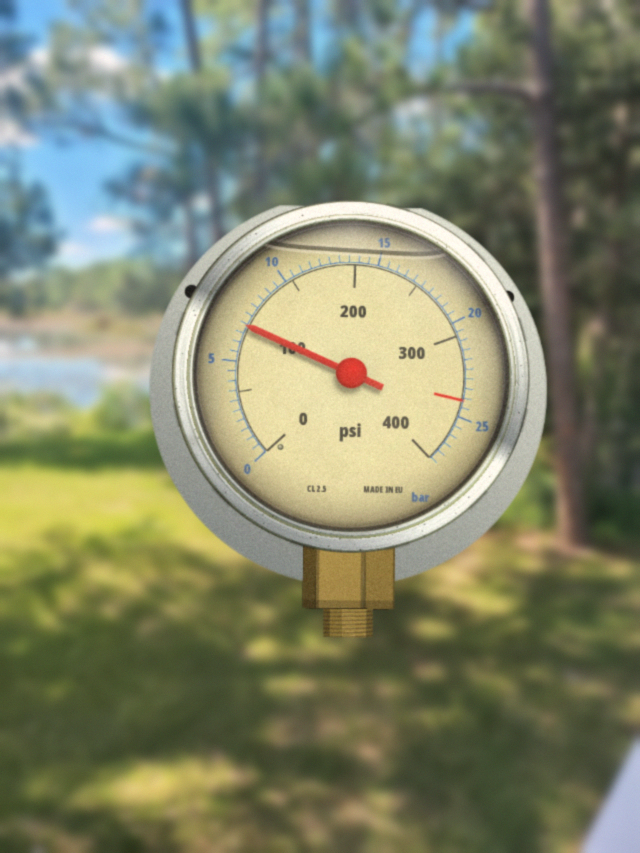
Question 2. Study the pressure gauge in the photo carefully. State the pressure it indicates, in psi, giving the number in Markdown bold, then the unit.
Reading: **100** psi
